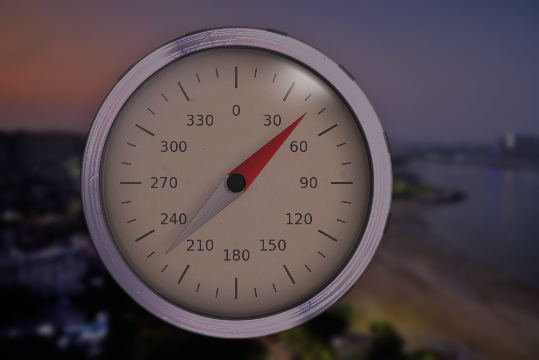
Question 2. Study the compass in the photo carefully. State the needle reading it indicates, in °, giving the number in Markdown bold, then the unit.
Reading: **45** °
